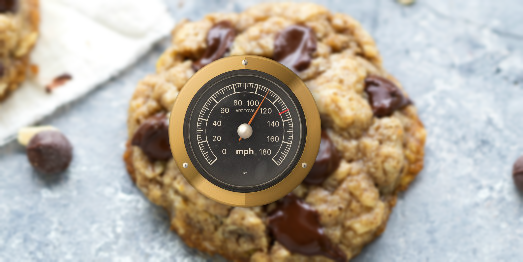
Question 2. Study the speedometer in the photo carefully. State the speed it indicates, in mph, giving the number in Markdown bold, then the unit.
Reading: **110** mph
